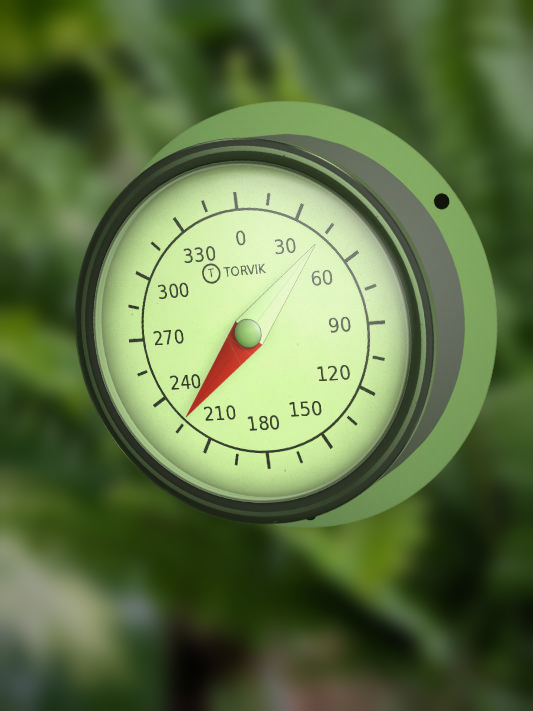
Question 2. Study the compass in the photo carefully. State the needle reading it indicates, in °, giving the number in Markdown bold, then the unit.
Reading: **225** °
